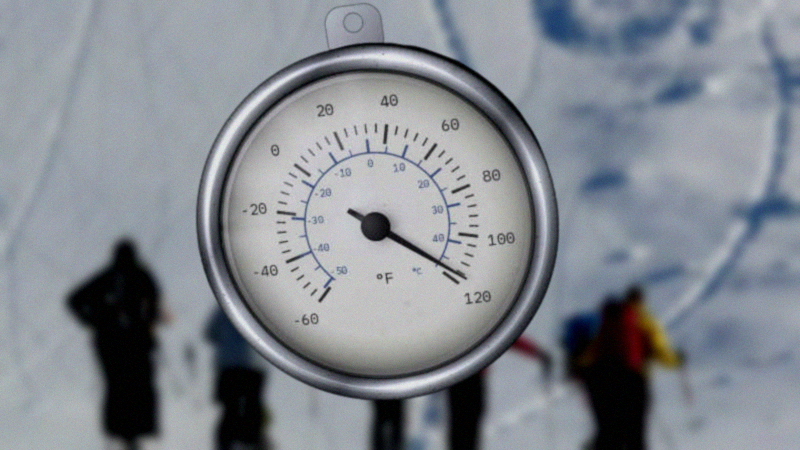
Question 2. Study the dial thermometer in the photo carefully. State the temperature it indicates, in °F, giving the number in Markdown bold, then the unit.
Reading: **116** °F
